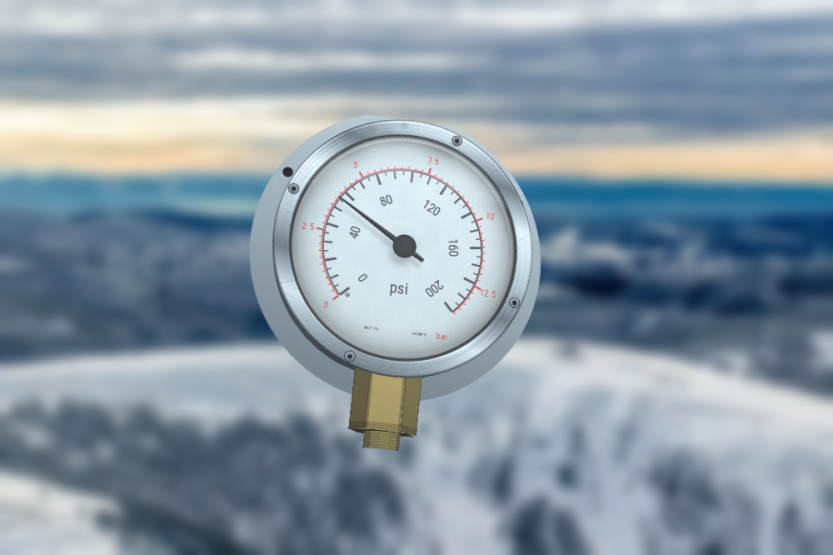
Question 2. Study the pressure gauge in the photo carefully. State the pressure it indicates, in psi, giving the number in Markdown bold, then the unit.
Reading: **55** psi
